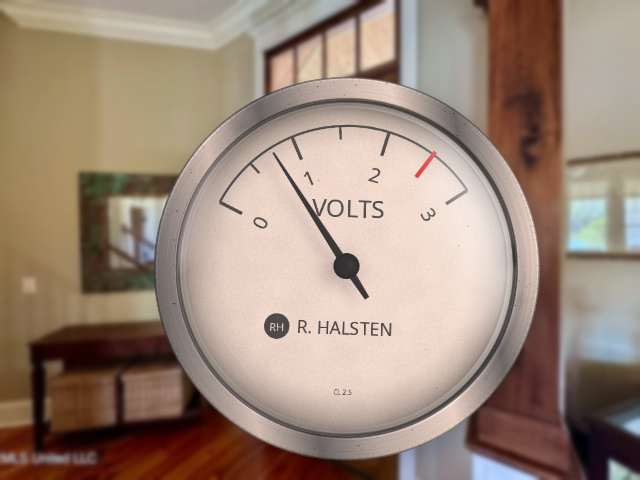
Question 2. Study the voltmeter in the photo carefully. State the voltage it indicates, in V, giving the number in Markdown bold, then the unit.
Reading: **0.75** V
